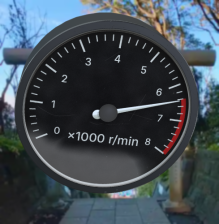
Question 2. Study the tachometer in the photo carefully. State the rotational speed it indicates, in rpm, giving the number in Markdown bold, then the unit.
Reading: **6400** rpm
